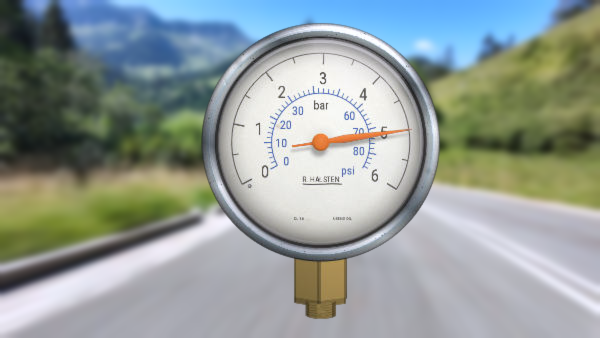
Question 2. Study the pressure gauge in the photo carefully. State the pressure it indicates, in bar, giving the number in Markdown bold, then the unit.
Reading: **5** bar
